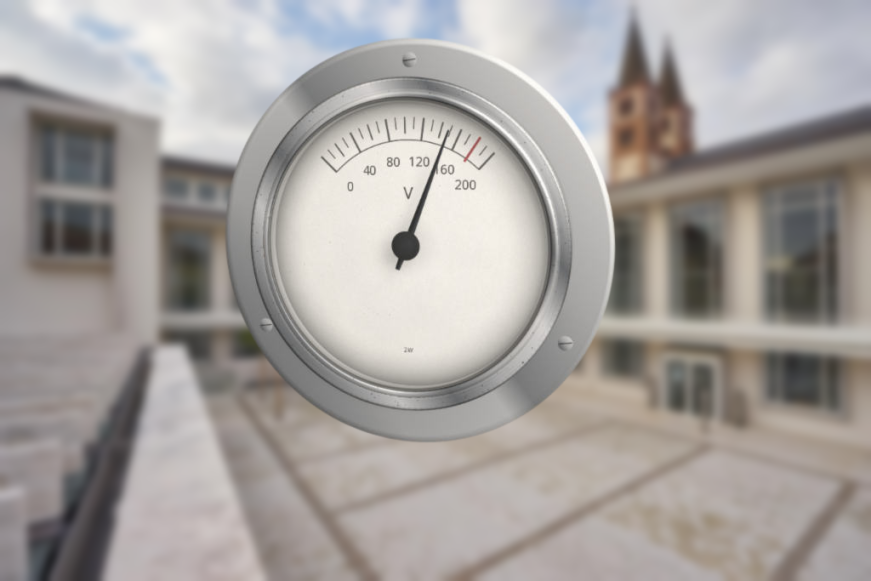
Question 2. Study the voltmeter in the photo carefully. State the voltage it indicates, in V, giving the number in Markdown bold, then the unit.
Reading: **150** V
